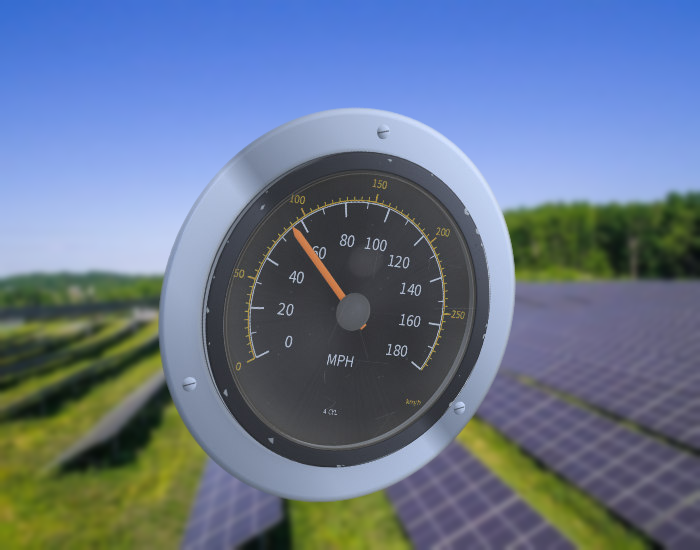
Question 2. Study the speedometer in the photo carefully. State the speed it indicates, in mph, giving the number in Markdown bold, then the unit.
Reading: **55** mph
